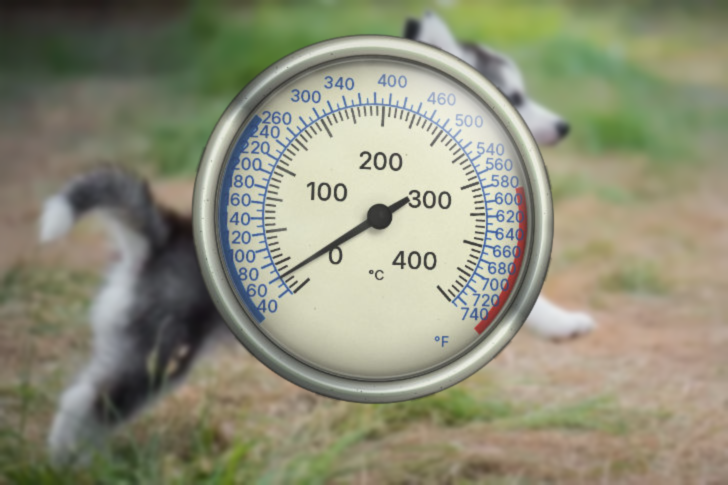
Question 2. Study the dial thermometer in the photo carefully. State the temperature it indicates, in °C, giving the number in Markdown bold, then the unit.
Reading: **15** °C
